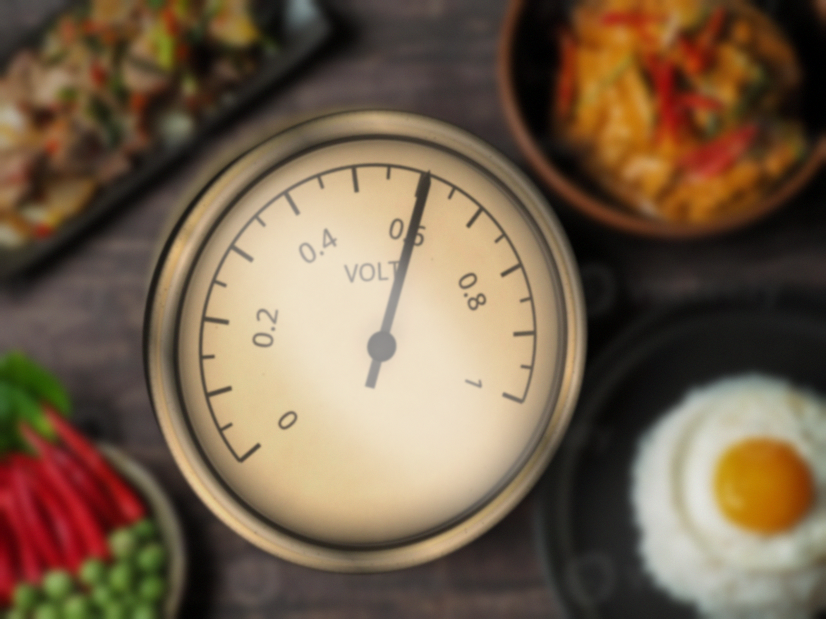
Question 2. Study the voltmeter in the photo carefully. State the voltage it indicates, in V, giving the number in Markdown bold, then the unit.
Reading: **0.6** V
